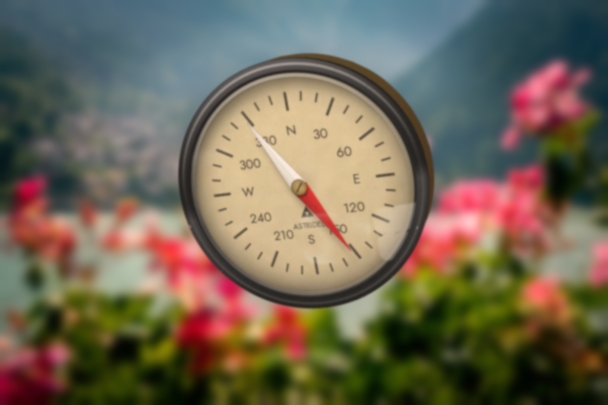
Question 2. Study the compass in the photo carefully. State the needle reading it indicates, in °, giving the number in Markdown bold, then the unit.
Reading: **150** °
